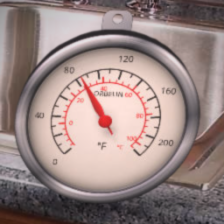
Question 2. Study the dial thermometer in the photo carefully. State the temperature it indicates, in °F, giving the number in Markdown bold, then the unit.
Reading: **85** °F
